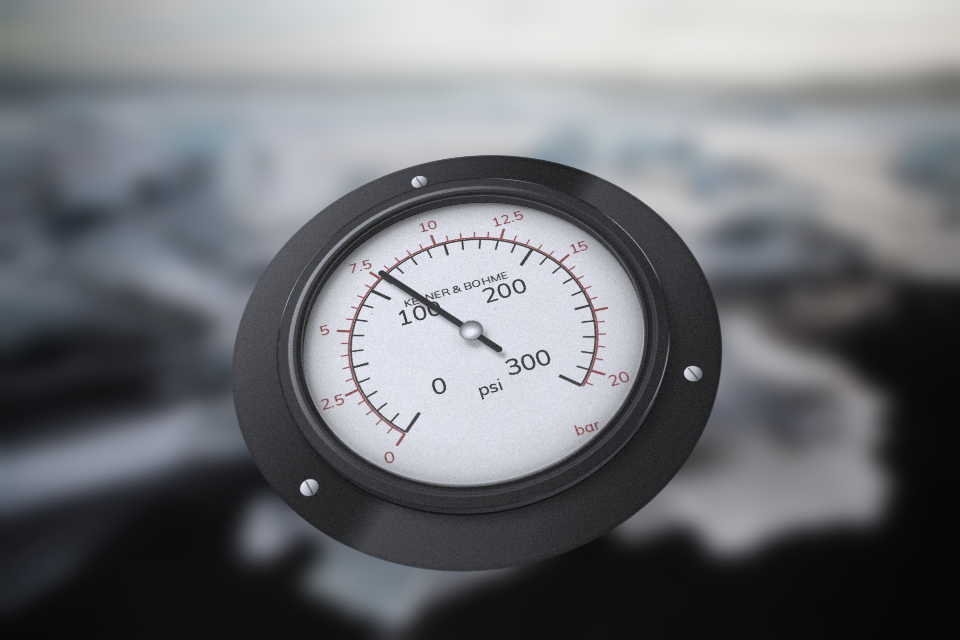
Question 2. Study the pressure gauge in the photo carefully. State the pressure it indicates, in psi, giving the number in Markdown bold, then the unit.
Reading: **110** psi
